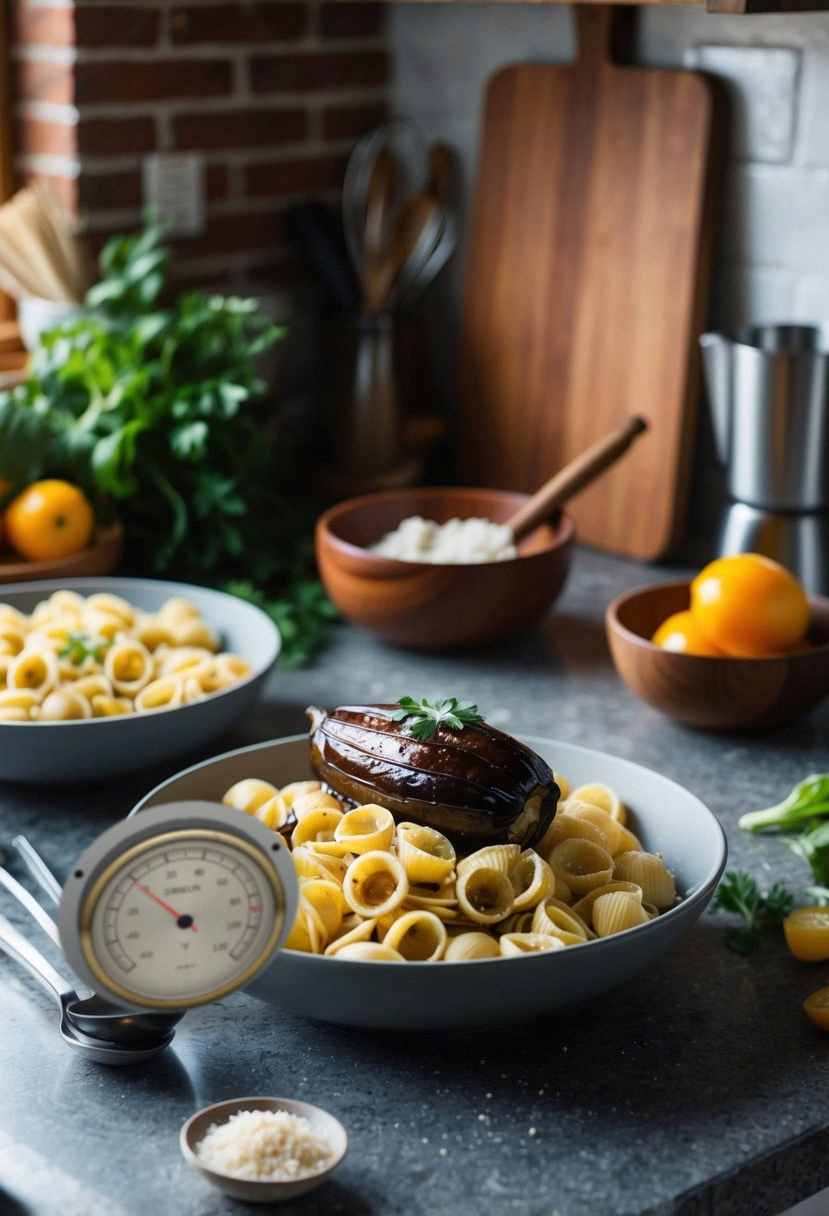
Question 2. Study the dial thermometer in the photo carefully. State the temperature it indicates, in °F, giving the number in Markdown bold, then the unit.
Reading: **0** °F
